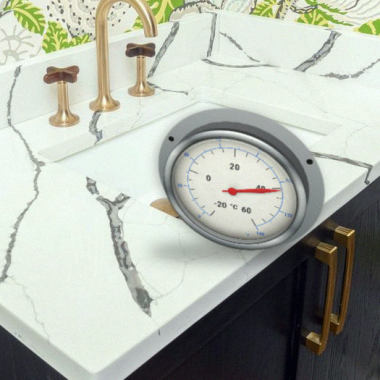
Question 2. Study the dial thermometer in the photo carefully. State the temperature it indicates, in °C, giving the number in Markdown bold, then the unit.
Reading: **40** °C
